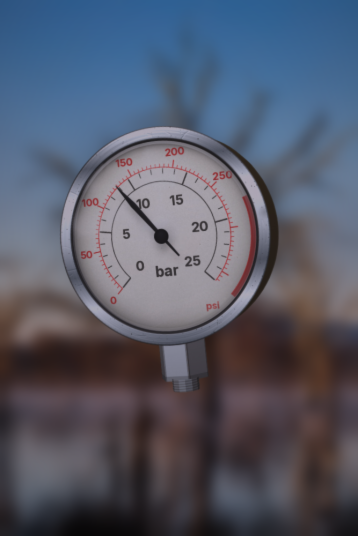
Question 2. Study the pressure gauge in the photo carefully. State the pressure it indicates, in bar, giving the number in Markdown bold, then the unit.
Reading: **9** bar
